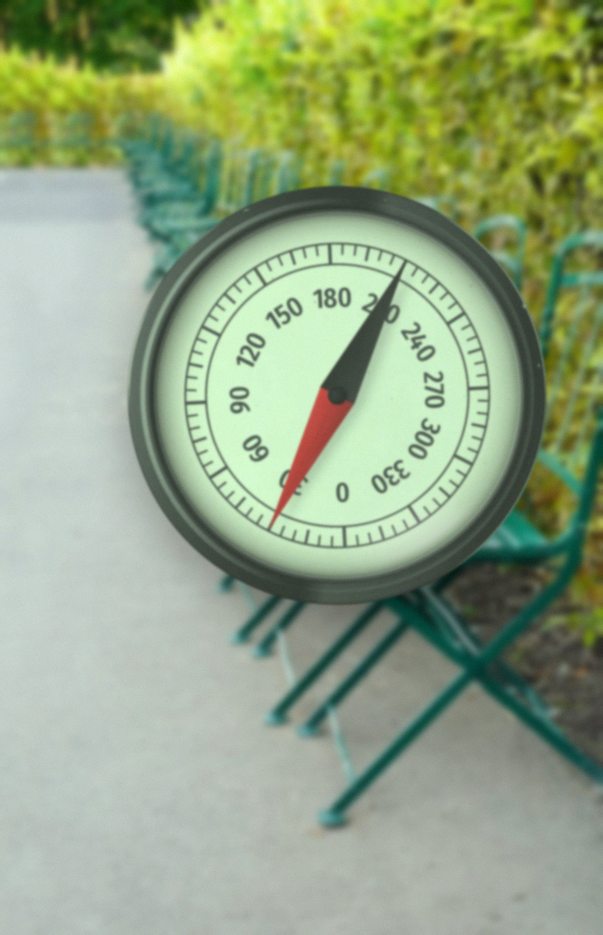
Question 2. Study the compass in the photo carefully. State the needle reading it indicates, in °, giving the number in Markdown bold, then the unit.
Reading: **30** °
